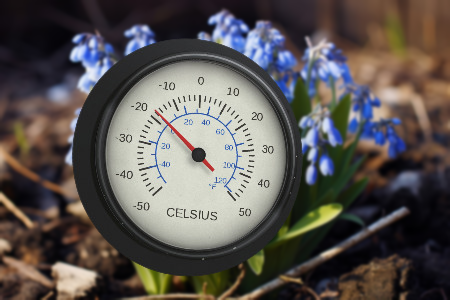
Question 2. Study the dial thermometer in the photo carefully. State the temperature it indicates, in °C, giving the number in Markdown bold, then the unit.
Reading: **-18** °C
